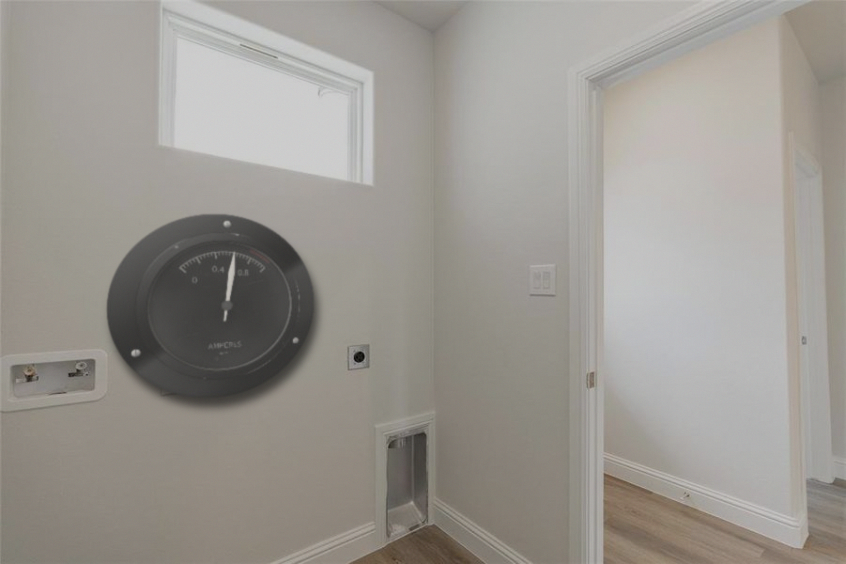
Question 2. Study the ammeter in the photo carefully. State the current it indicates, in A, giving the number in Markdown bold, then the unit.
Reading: **0.6** A
